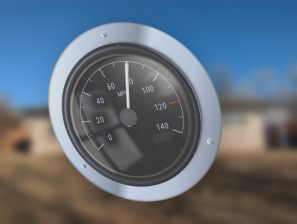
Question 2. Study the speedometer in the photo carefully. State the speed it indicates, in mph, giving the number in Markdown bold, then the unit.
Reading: **80** mph
